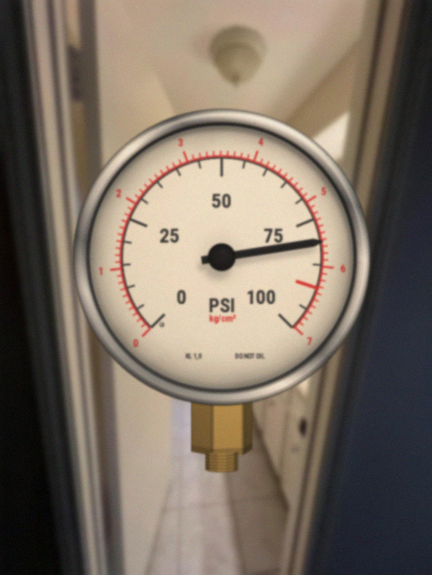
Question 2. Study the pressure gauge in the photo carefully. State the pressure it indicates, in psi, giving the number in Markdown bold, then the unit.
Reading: **80** psi
